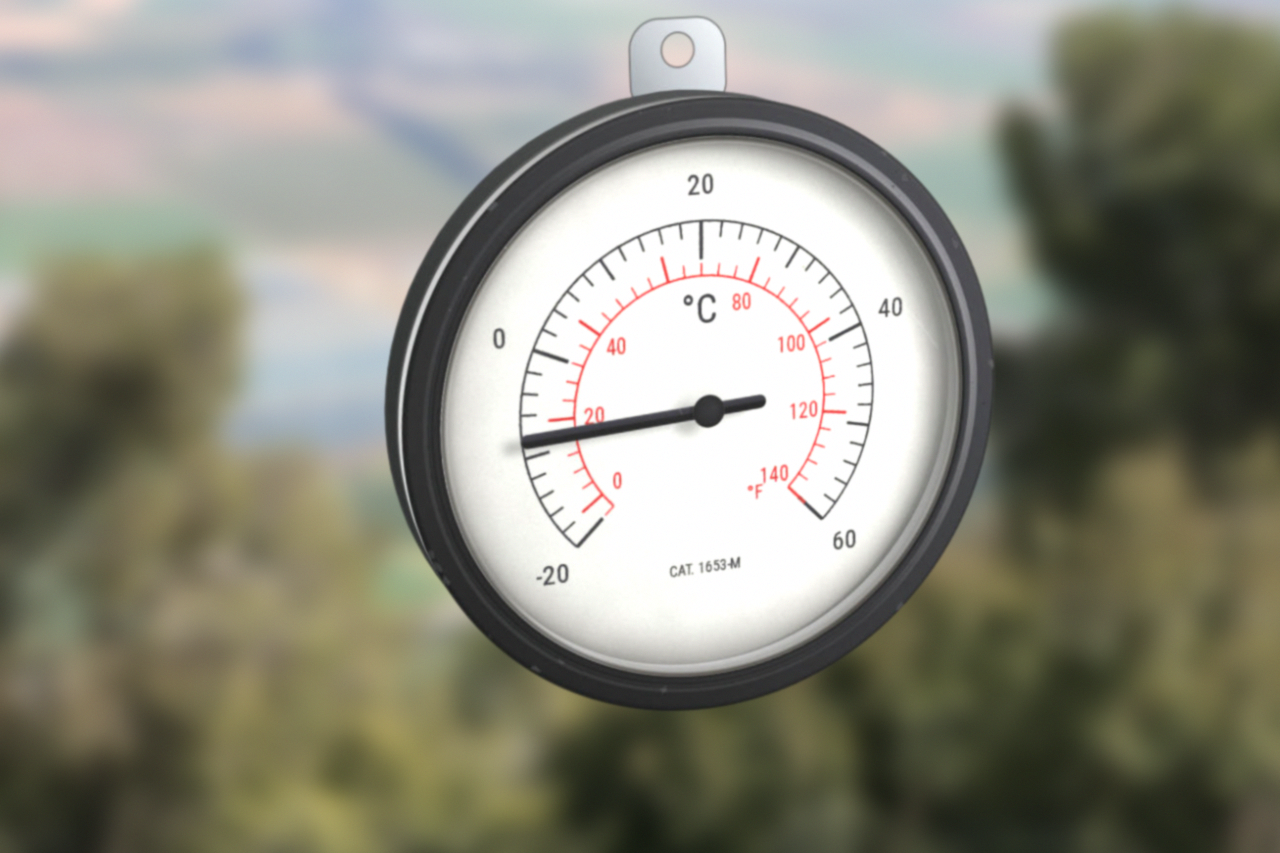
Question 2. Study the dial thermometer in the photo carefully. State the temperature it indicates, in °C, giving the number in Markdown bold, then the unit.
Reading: **-8** °C
